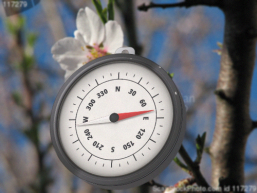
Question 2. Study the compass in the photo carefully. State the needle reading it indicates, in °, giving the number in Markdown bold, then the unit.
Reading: **80** °
